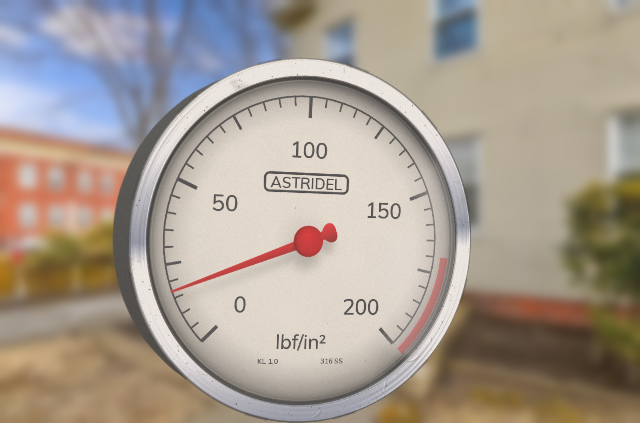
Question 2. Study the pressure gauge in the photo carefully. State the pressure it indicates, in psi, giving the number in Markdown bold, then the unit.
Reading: **17.5** psi
